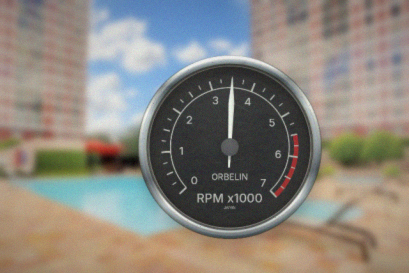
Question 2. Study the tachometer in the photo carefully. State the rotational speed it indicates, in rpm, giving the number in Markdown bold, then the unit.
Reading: **3500** rpm
